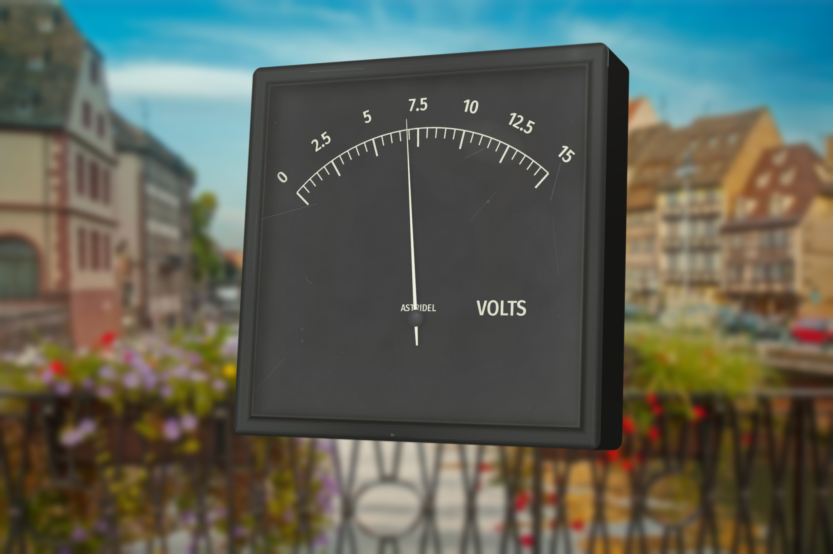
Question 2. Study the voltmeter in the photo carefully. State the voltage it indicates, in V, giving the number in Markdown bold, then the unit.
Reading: **7** V
